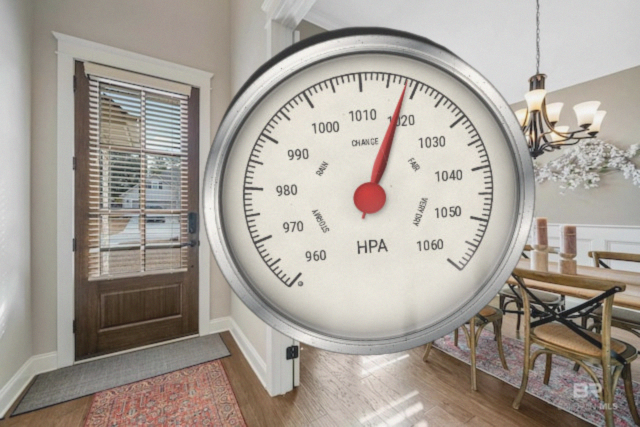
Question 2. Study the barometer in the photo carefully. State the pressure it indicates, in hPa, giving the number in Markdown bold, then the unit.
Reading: **1018** hPa
